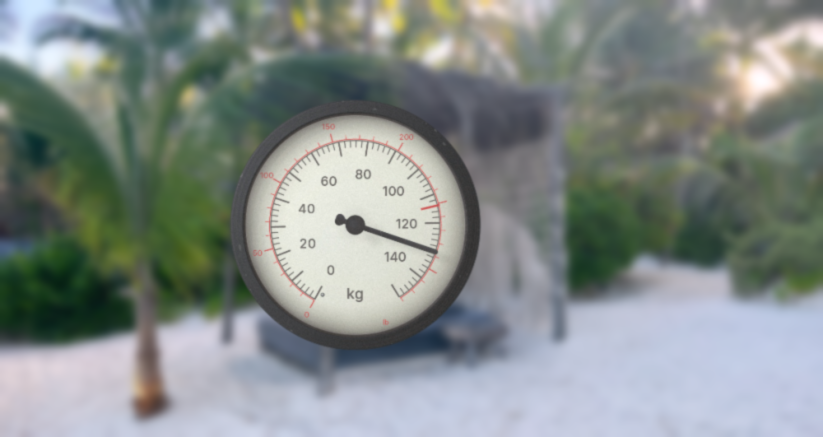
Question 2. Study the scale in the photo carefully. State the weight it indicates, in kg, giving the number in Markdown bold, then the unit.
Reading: **130** kg
